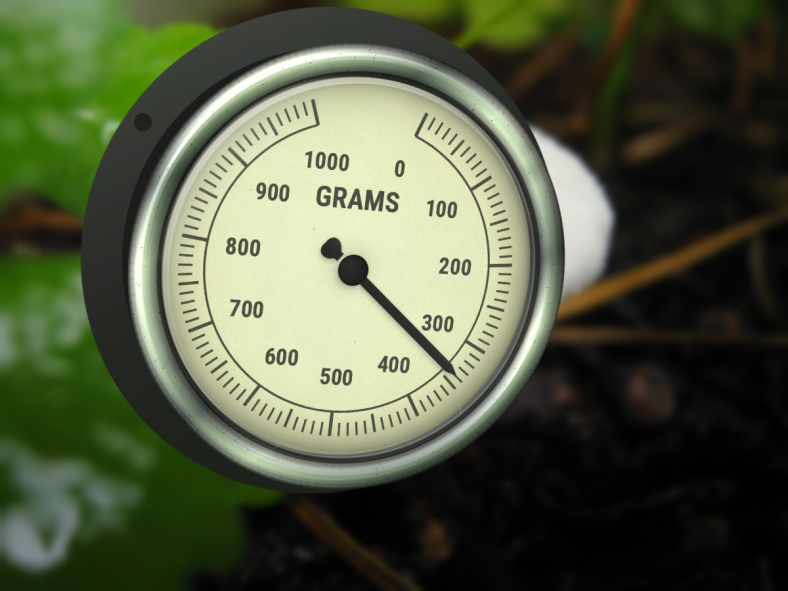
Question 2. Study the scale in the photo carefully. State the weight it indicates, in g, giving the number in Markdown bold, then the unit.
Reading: **340** g
